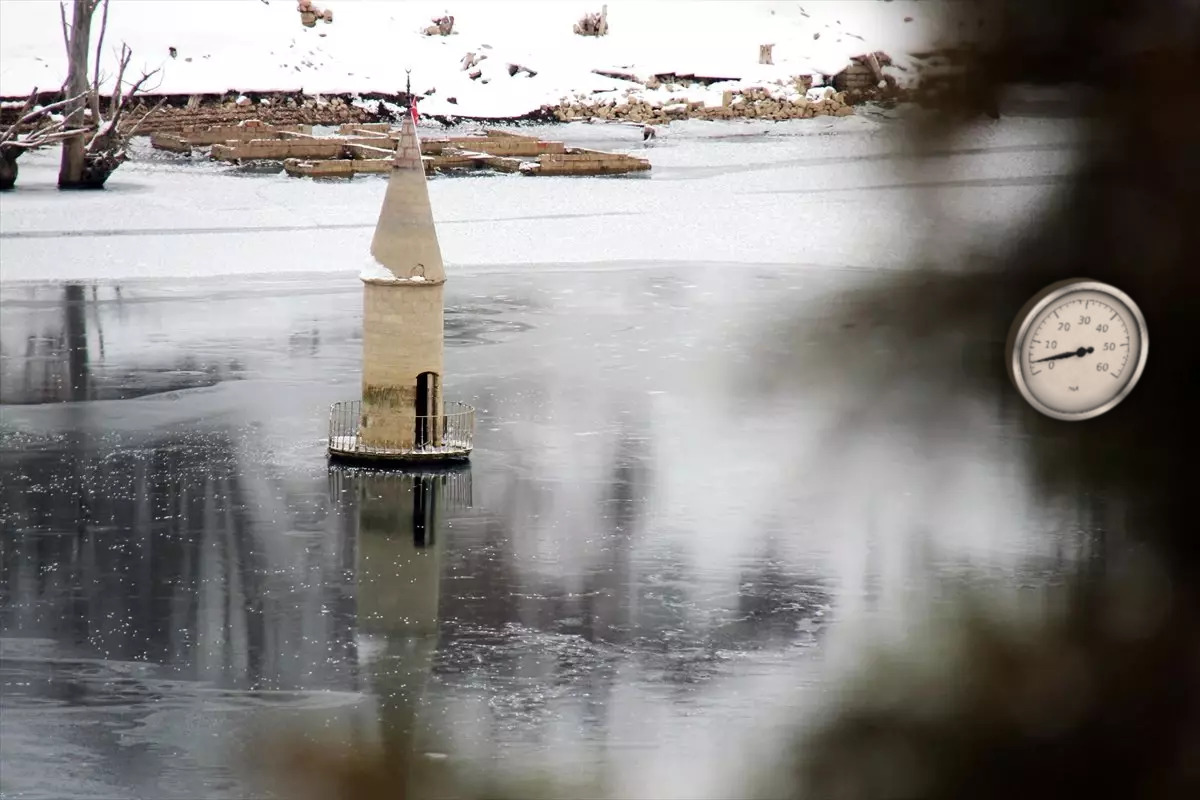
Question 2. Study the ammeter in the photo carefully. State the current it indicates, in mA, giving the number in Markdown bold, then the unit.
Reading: **4** mA
